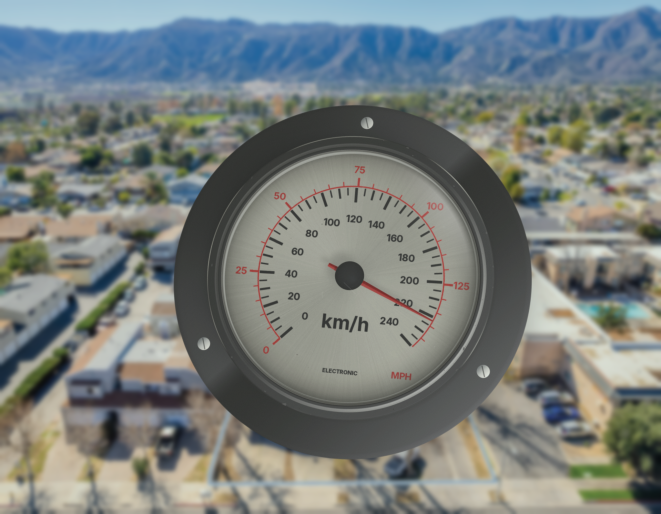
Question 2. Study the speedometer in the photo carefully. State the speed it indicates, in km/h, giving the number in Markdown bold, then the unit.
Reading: **222.5** km/h
